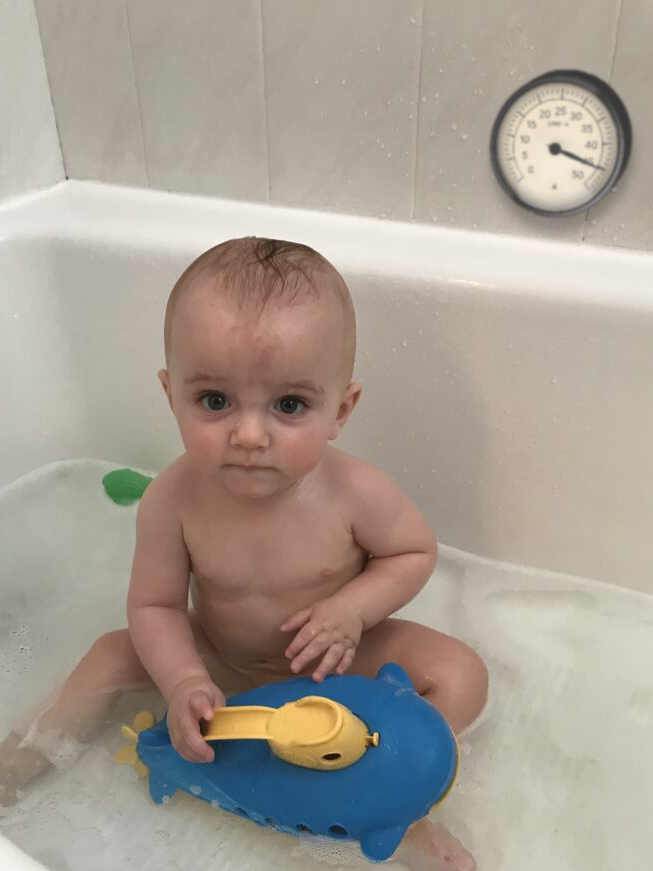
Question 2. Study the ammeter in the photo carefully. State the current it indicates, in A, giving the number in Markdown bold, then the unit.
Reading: **45** A
